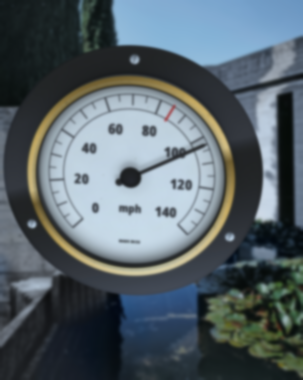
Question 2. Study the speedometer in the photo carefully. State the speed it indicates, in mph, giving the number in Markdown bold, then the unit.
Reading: **102.5** mph
